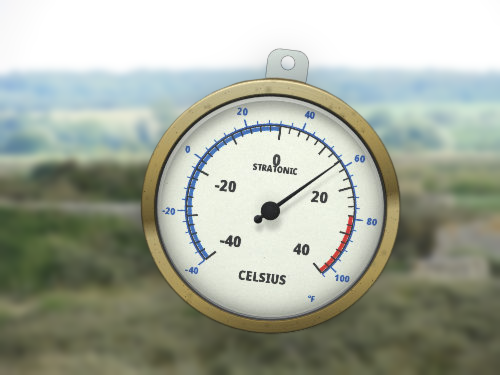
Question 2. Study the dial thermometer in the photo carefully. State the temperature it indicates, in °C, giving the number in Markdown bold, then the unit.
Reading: **14** °C
